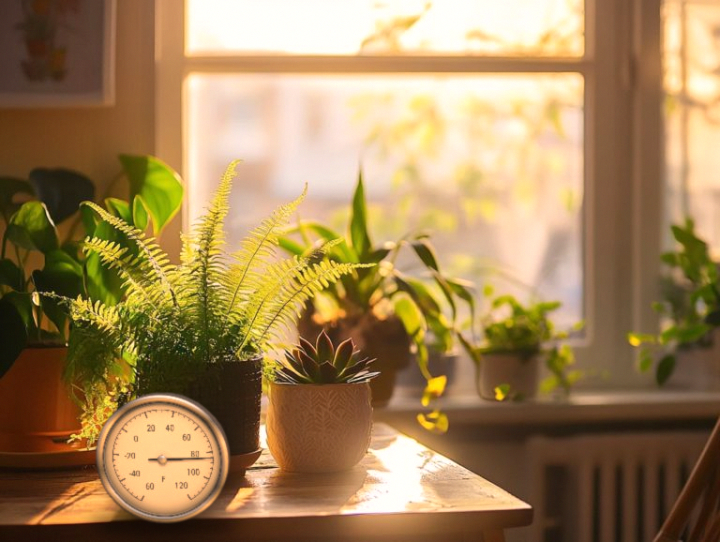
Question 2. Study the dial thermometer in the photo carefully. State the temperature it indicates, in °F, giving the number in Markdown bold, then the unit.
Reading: **84** °F
